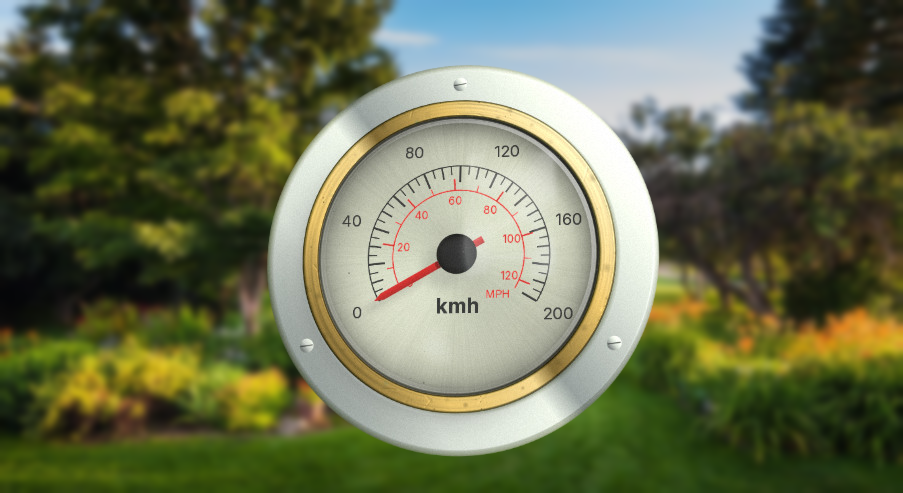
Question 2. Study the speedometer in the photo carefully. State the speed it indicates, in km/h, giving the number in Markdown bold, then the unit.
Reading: **0** km/h
